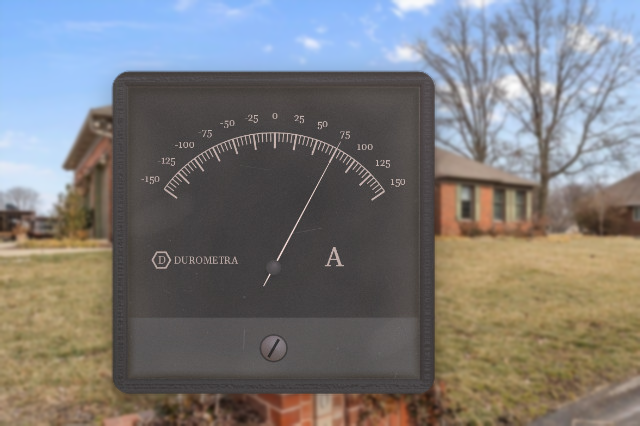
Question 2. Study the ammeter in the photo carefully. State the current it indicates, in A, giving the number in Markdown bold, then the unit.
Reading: **75** A
